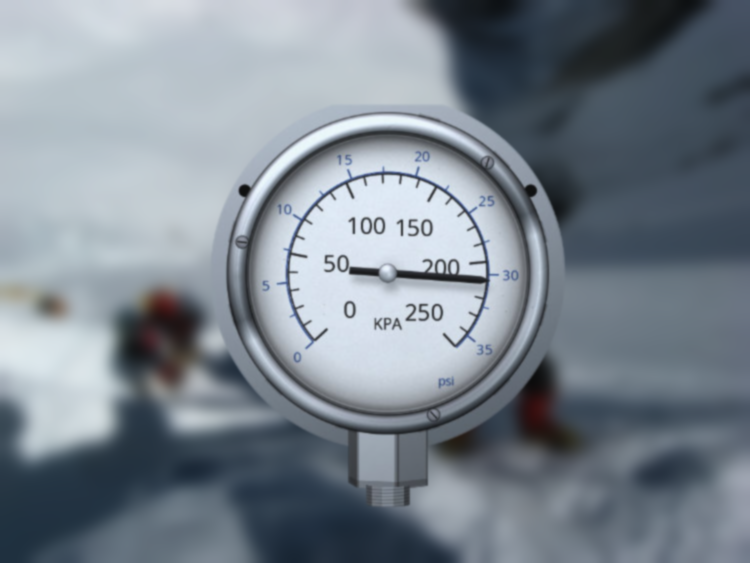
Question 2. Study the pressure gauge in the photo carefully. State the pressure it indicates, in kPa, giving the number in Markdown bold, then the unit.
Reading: **210** kPa
